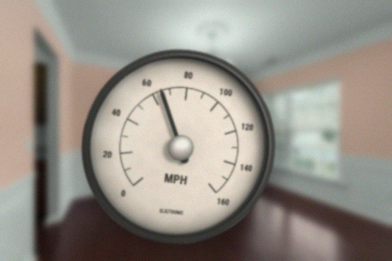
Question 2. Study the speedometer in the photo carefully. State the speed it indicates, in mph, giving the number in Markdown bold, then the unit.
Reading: **65** mph
